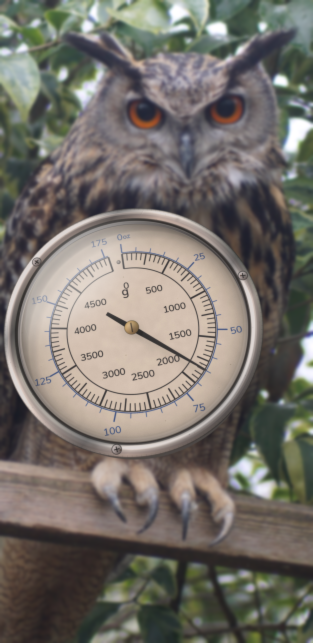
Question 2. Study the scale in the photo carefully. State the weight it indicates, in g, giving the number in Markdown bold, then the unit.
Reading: **1850** g
